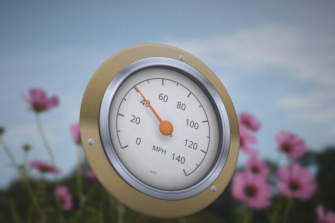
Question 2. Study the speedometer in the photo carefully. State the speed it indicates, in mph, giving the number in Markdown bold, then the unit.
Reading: **40** mph
